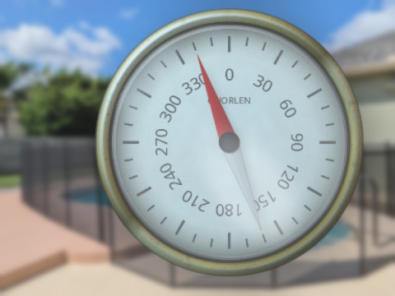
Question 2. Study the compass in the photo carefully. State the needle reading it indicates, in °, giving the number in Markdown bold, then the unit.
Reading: **340** °
